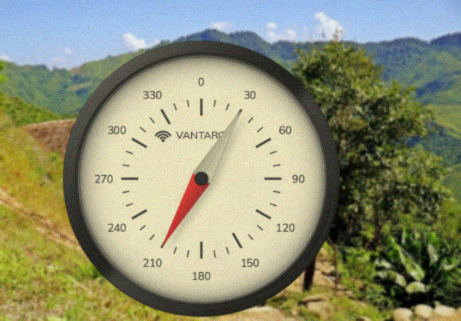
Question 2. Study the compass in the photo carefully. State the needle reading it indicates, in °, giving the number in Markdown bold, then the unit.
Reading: **210** °
